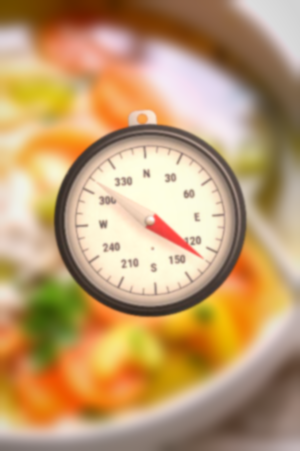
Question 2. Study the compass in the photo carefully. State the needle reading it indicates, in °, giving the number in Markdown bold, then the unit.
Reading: **130** °
